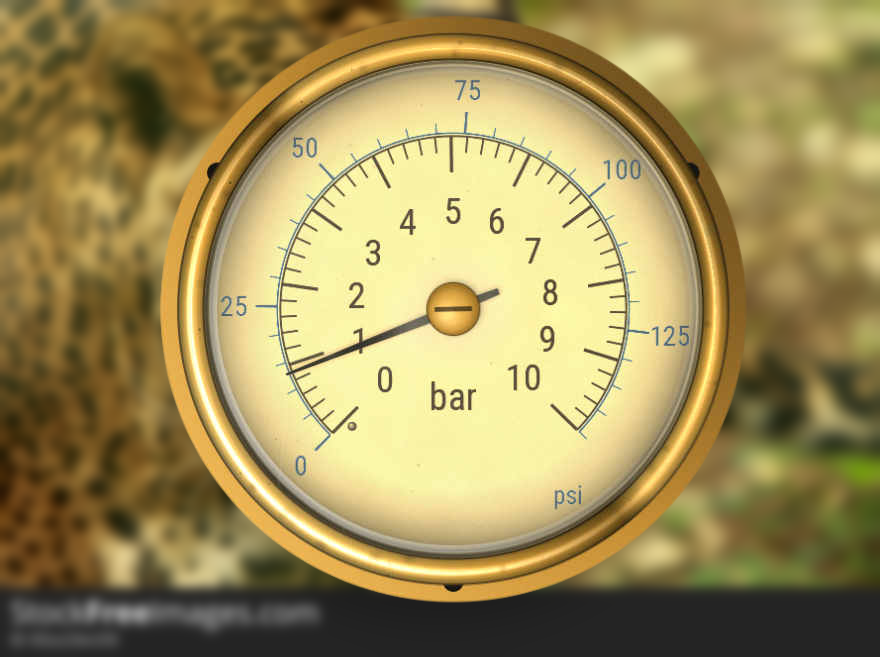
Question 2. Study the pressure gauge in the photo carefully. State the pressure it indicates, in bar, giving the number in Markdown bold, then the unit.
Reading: **0.9** bar
